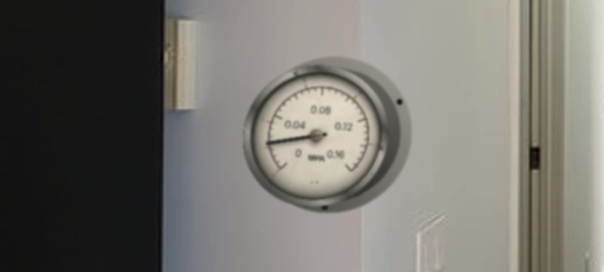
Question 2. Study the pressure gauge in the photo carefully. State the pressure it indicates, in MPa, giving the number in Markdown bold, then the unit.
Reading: **0.02** MPa
